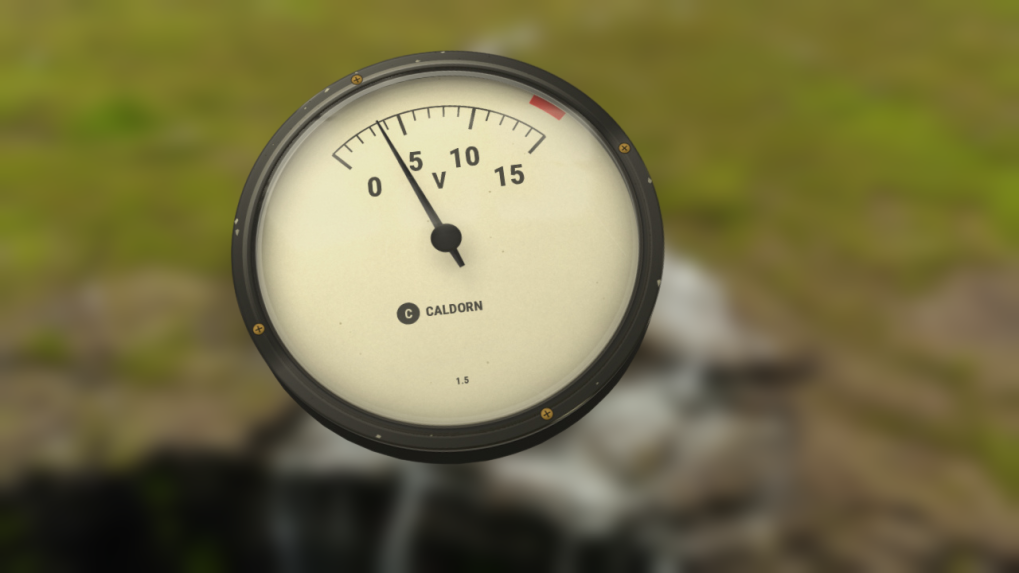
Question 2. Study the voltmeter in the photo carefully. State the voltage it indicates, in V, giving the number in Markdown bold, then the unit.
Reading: **3.5** V
